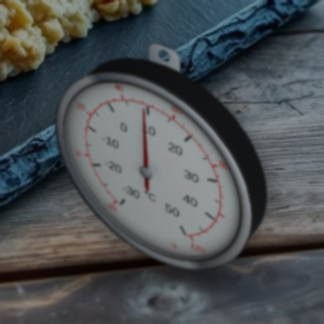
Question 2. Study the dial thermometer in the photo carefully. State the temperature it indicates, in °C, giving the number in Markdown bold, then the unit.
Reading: **10** °C
